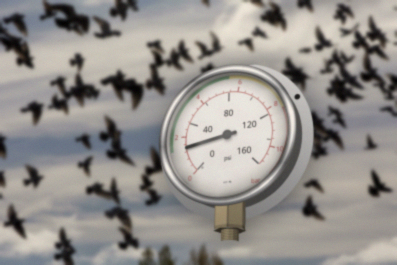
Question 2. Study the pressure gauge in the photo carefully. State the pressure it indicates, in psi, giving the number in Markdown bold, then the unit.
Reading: **20** psi
